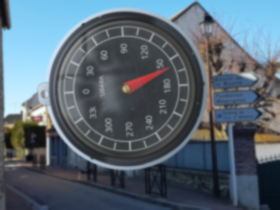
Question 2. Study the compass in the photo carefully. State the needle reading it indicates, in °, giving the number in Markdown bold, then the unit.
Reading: **157.5** °
